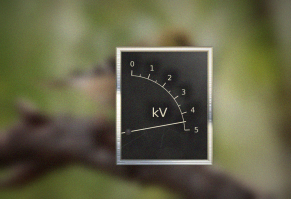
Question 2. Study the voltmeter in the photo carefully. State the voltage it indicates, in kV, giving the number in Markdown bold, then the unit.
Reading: **4.5** kV
